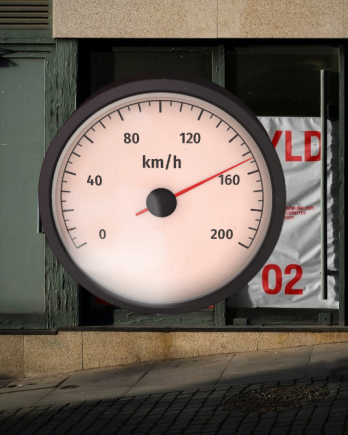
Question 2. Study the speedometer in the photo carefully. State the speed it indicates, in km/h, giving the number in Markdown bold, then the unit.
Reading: **152.5** km/h
